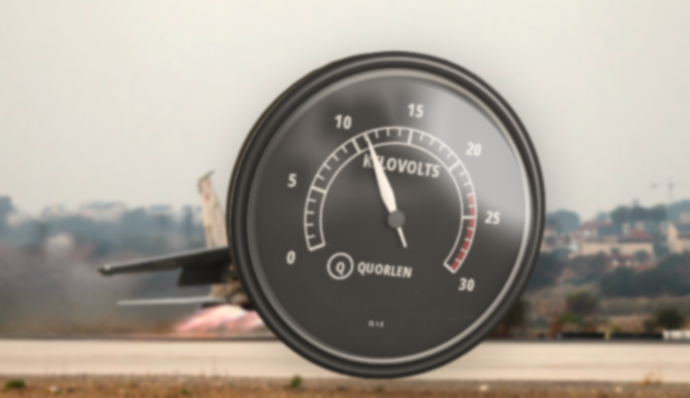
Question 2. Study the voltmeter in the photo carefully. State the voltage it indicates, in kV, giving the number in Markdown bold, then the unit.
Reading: **11** kV
